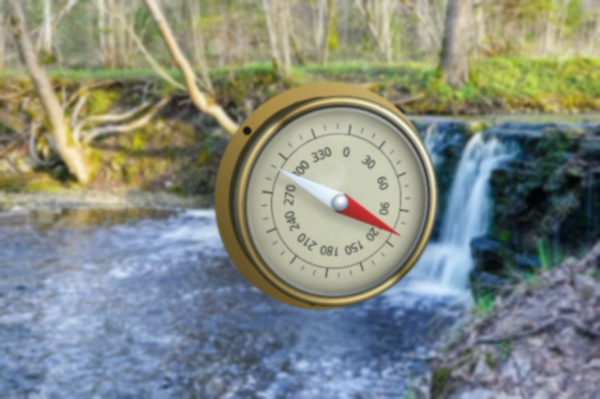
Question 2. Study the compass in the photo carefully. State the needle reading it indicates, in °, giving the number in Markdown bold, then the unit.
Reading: **110** °
